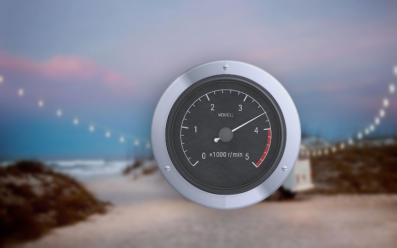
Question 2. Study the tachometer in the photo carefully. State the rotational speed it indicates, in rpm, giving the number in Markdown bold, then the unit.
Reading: **3600** rpm
